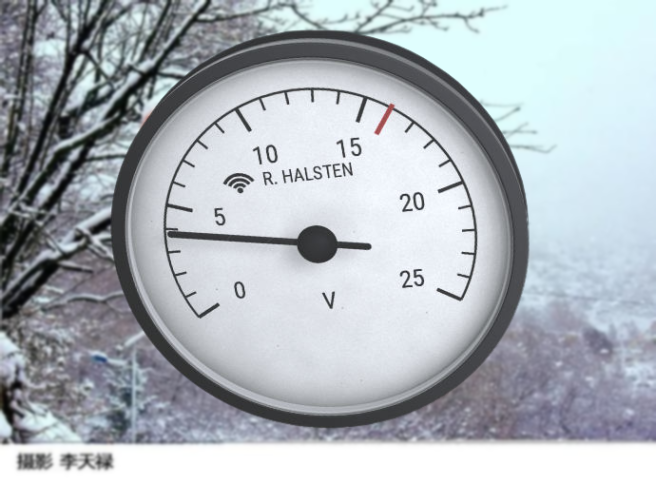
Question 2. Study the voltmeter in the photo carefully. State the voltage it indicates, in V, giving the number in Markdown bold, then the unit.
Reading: **4** V
